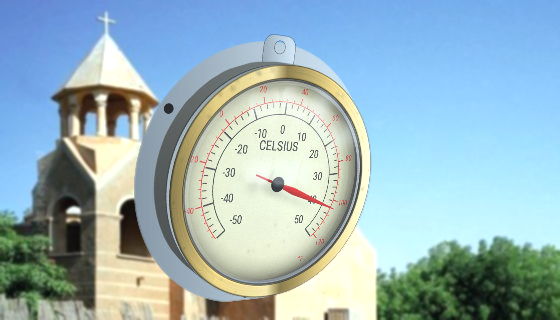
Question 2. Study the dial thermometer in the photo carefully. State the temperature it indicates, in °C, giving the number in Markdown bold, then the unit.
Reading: **40** °C
